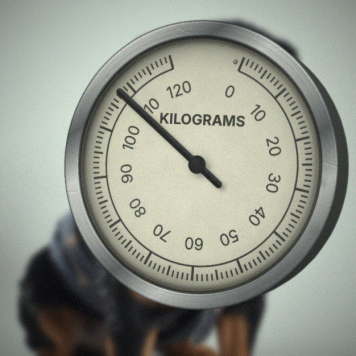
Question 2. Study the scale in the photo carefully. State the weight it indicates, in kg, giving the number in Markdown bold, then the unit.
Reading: **108** kg
